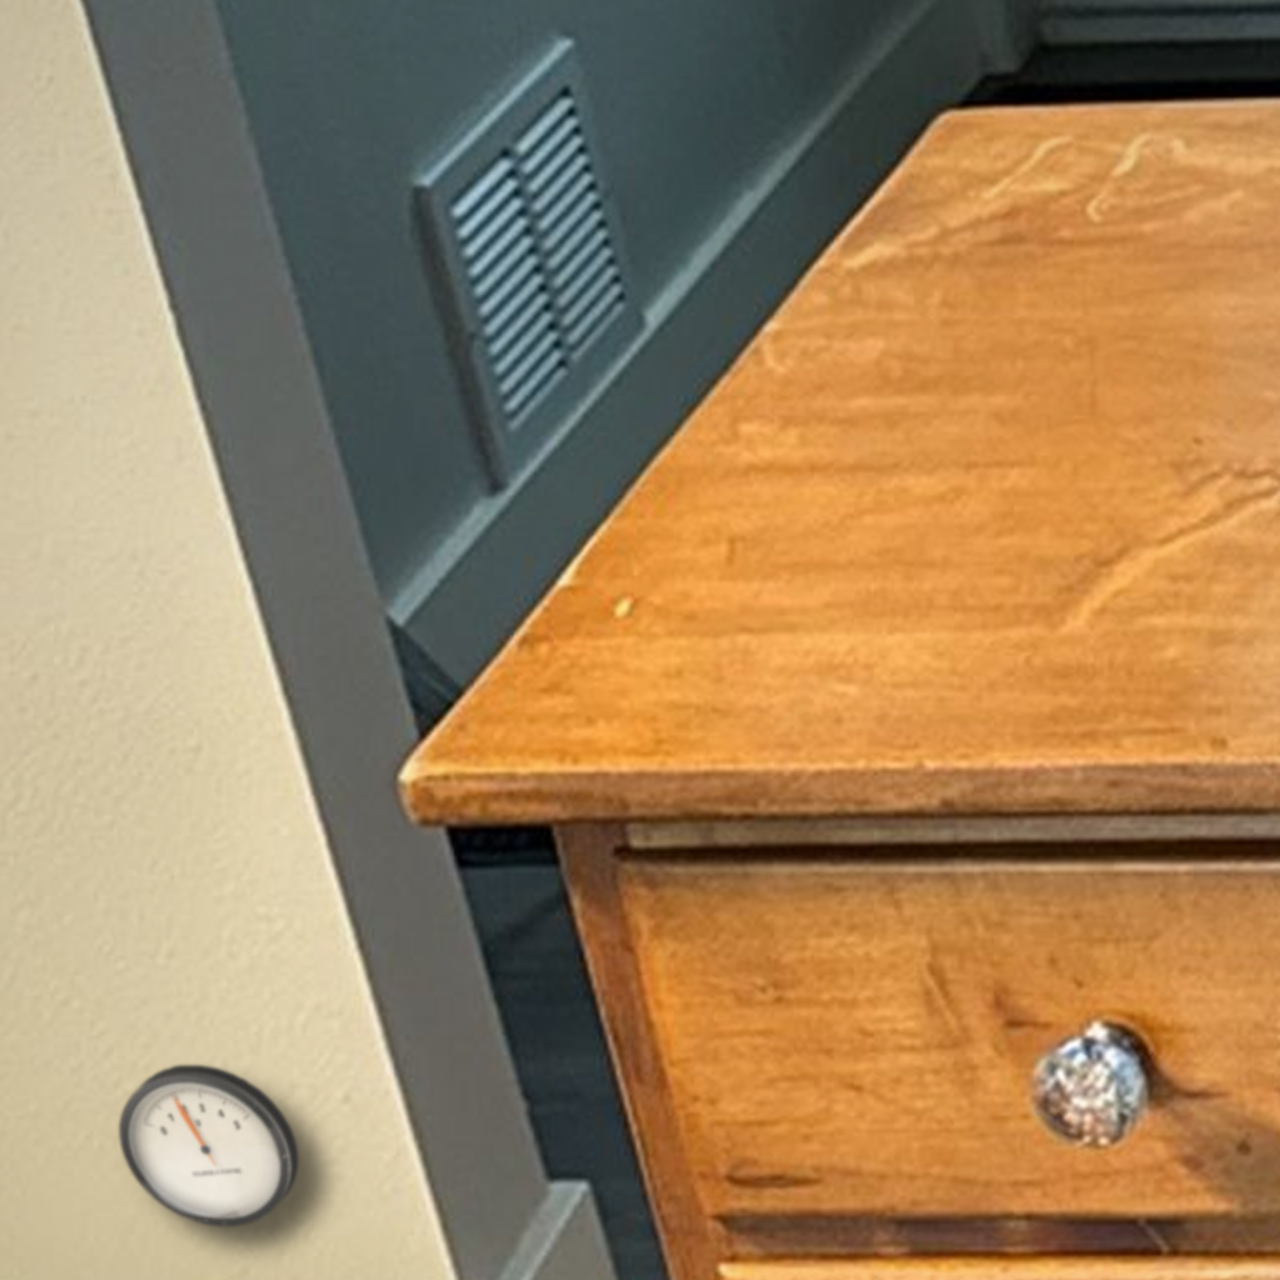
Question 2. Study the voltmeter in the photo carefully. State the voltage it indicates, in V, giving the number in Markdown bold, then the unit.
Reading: **2** V
